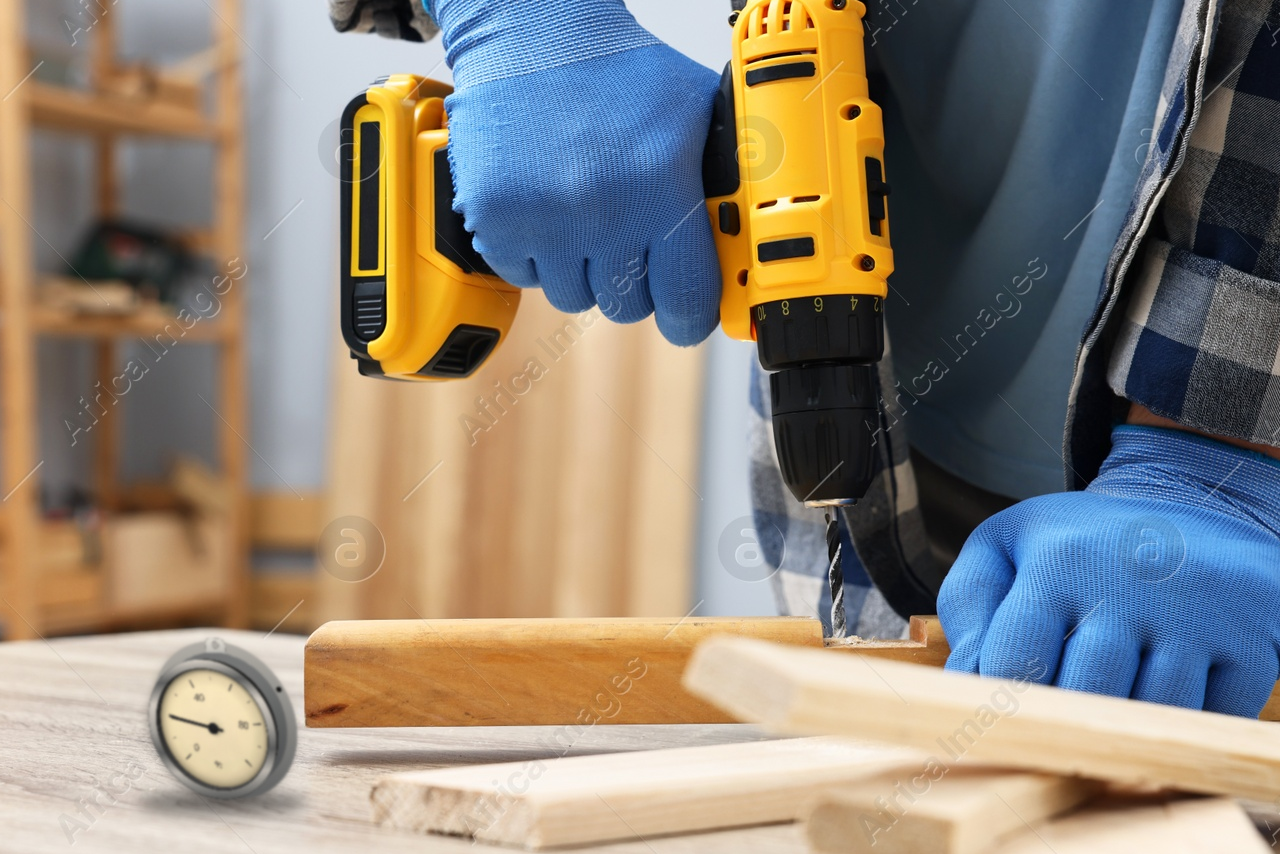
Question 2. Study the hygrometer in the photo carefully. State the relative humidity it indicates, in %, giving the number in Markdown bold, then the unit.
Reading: **20** %
